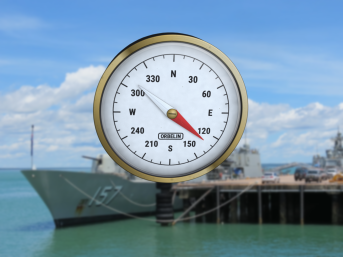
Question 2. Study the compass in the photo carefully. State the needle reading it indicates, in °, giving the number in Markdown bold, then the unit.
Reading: **130** °
